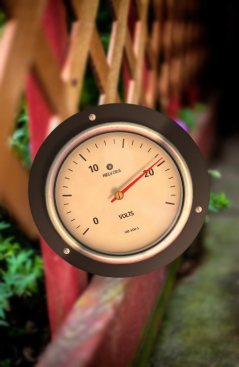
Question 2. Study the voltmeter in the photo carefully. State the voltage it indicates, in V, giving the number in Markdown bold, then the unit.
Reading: **19.5** V
